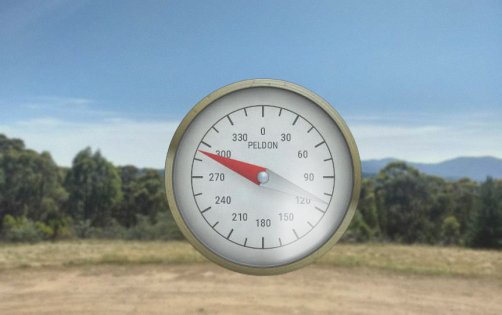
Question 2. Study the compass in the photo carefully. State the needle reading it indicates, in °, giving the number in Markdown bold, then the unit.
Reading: **292.5** °
